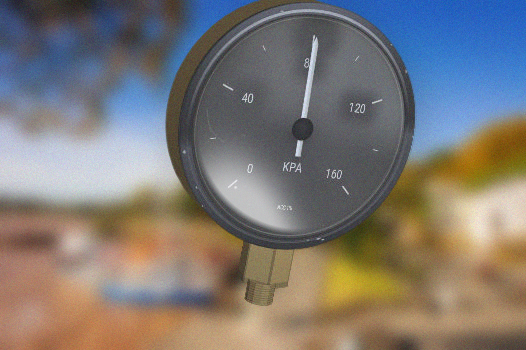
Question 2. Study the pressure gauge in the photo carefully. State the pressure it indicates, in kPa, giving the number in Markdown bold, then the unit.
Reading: **80** kPa
